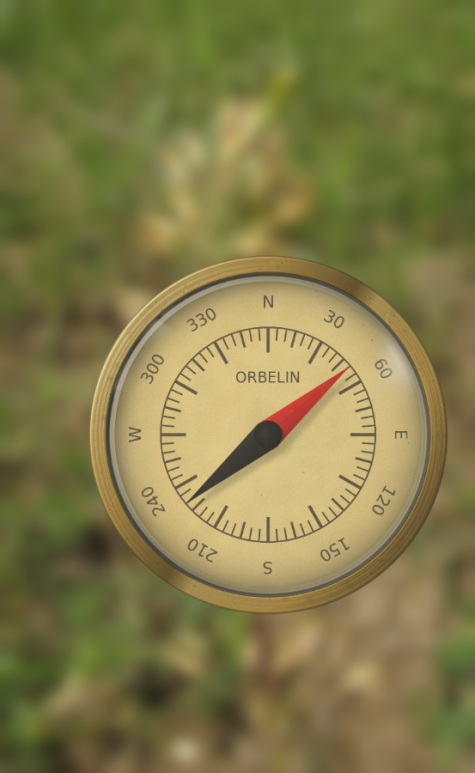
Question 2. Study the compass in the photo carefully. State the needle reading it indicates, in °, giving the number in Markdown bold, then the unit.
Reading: **50** °
